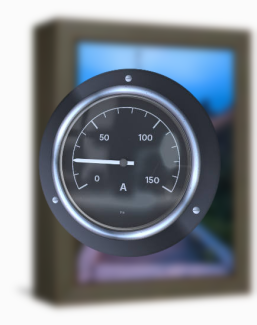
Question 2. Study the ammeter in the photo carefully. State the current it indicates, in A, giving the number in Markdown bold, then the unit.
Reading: **20** A
